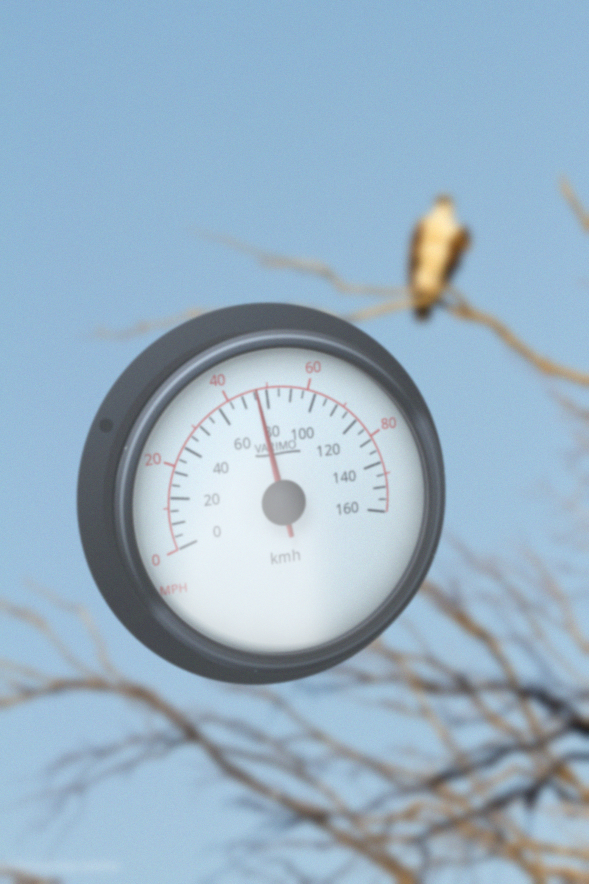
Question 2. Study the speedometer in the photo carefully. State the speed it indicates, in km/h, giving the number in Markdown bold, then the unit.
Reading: **75** km/h
